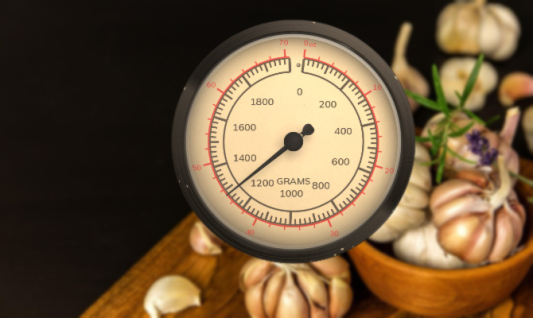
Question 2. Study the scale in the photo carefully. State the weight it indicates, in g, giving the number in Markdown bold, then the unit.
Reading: **1280** g
